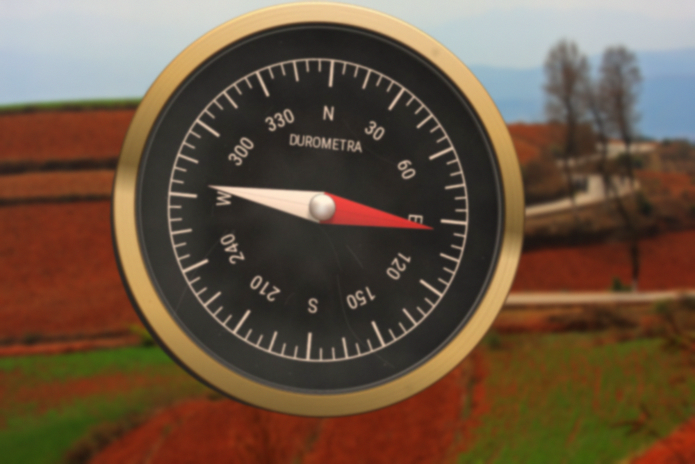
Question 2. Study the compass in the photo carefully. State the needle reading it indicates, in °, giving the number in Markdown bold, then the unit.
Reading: **95** °
